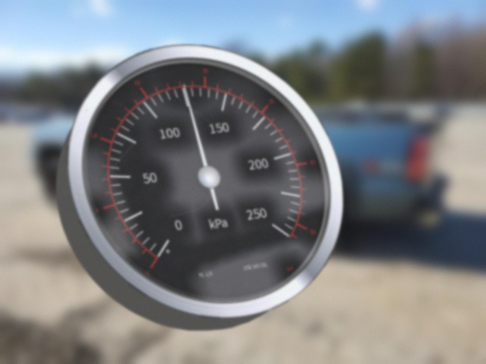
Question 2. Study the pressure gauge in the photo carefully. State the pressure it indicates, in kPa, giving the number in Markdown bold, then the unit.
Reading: **125** kPa
